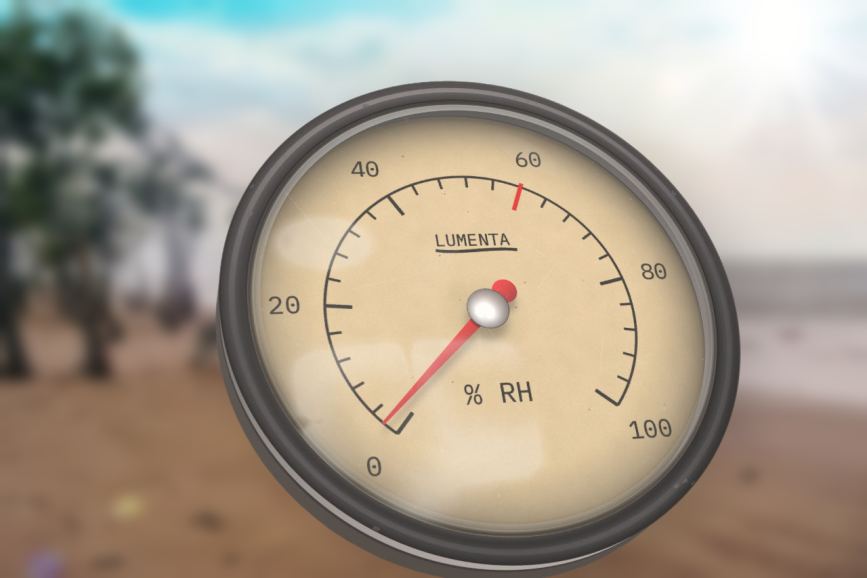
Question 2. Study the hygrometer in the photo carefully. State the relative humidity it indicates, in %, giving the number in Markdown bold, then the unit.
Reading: **2** %
